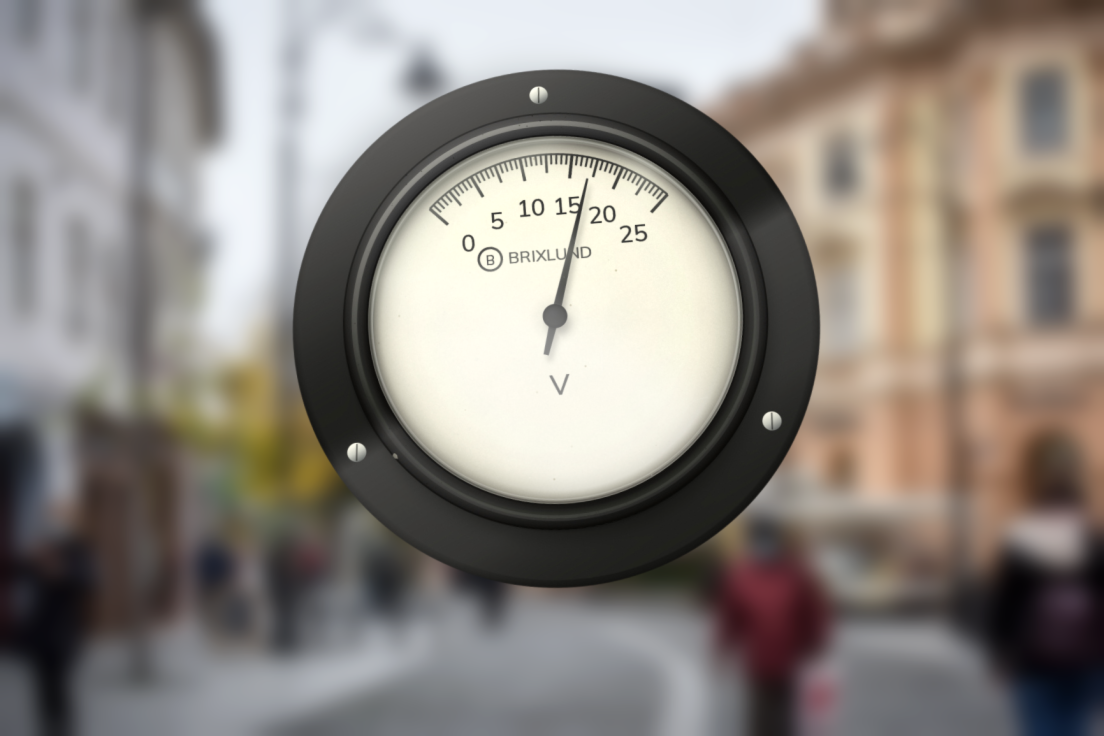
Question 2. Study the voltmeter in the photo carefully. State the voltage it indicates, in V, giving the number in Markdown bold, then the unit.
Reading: **17** V
